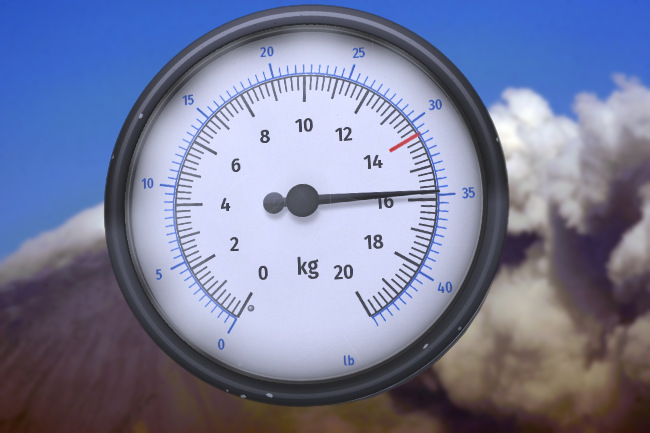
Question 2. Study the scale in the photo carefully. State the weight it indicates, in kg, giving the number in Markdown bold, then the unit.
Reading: **15.8** kg
